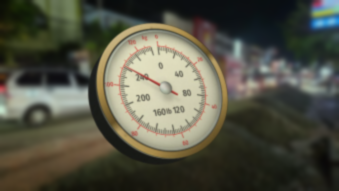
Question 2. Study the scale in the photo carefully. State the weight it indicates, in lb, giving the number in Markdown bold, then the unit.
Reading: **240** lb
